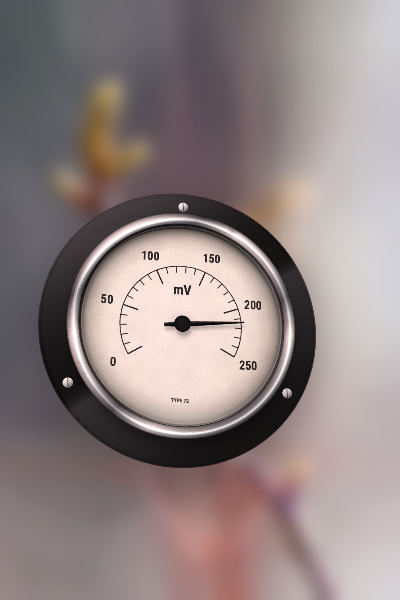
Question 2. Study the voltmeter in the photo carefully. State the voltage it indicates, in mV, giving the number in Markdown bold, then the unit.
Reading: **215** mV
